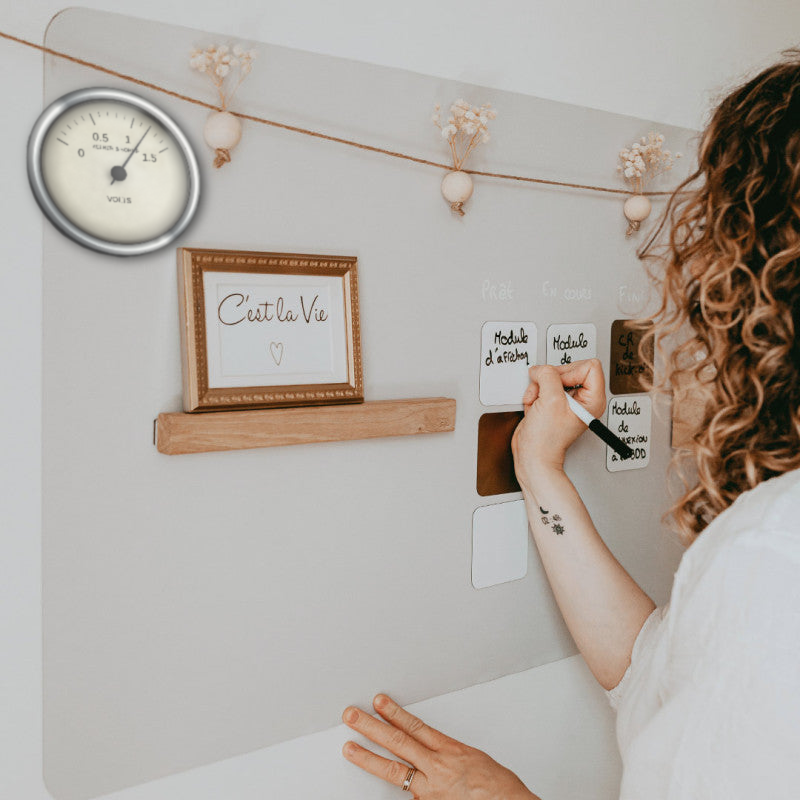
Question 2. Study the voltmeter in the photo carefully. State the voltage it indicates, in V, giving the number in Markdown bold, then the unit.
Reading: **1.2** V
